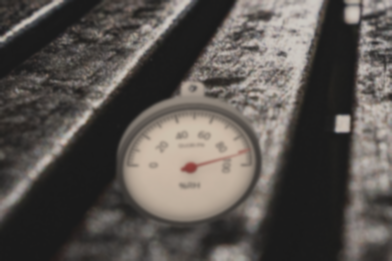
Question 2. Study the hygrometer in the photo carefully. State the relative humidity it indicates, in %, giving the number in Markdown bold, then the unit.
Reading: **90** %
